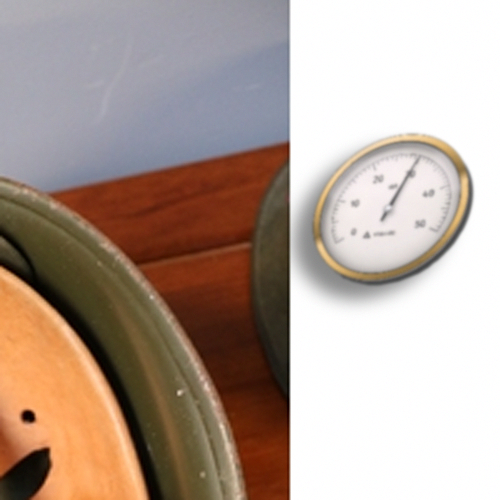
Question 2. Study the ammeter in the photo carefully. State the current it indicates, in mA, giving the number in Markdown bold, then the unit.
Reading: **30** mA
